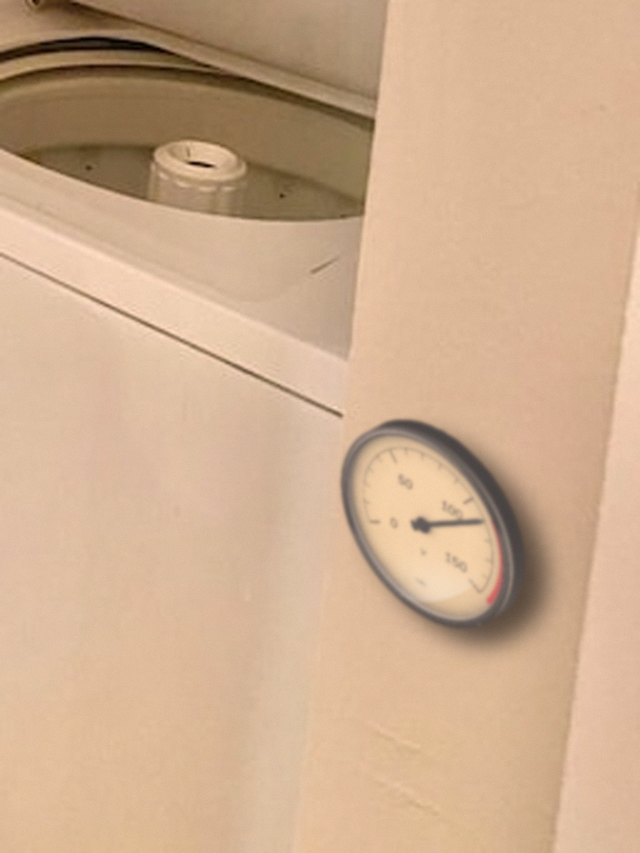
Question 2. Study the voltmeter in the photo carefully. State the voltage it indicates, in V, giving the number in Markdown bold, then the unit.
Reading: **110** V
